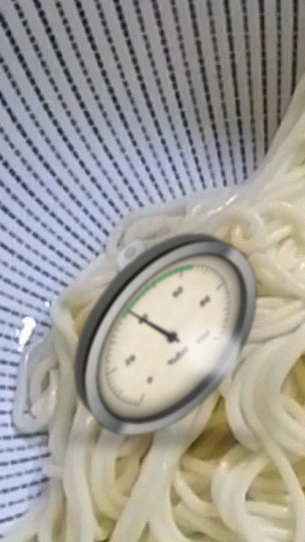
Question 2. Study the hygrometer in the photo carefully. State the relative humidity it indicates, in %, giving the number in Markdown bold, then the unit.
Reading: **40** %
